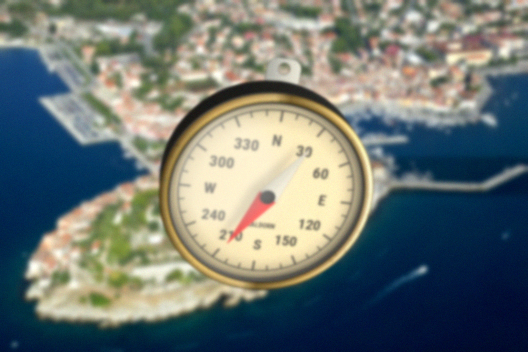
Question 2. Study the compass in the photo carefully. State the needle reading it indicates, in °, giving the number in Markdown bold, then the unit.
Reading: **210** °
